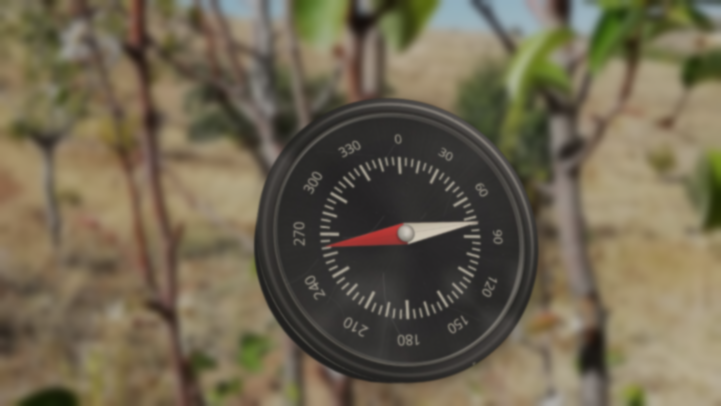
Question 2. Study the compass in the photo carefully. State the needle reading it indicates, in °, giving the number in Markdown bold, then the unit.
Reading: **260** °
